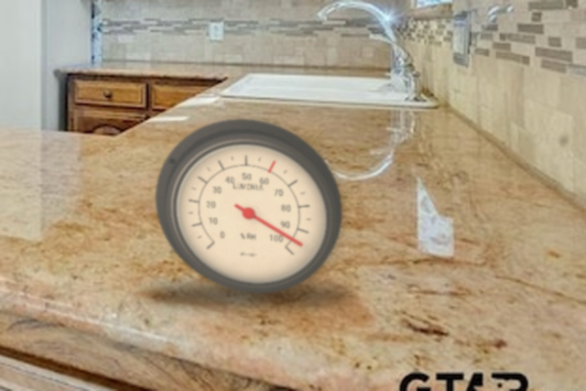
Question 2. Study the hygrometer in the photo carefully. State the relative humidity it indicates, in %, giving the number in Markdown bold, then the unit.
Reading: **95** %
